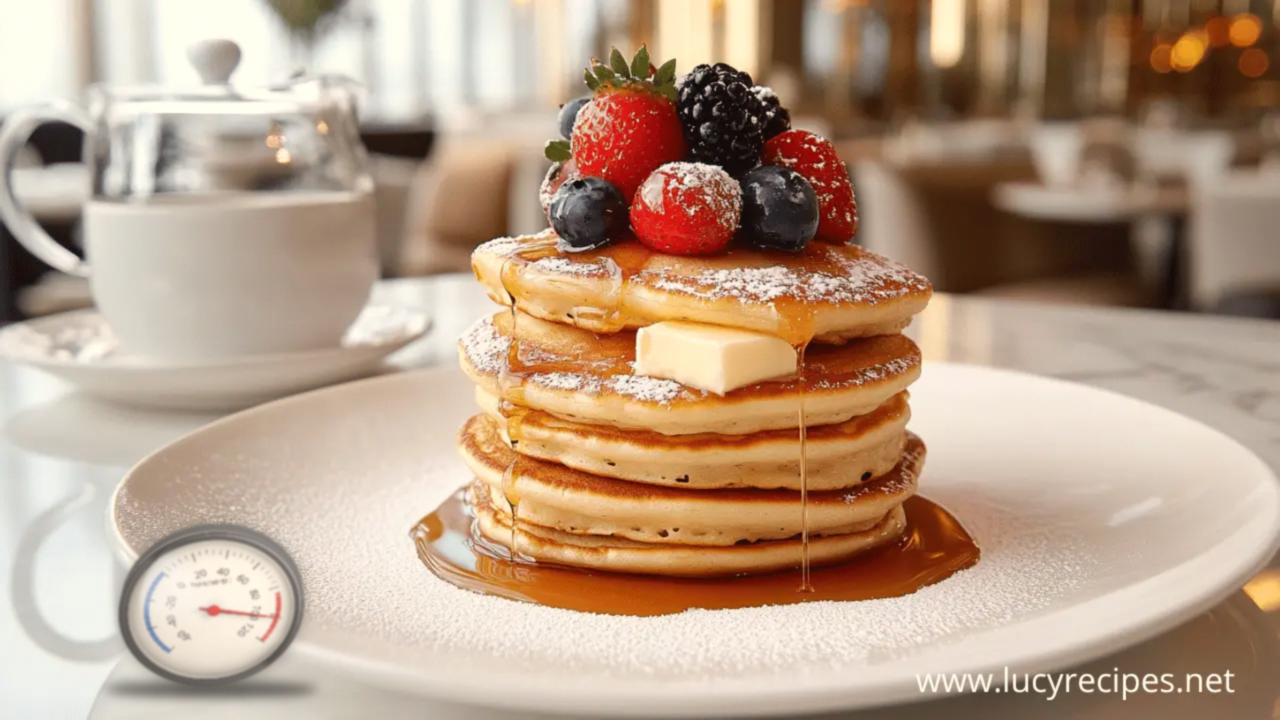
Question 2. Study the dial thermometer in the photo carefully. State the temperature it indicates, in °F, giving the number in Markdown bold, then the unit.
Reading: **100** °F
